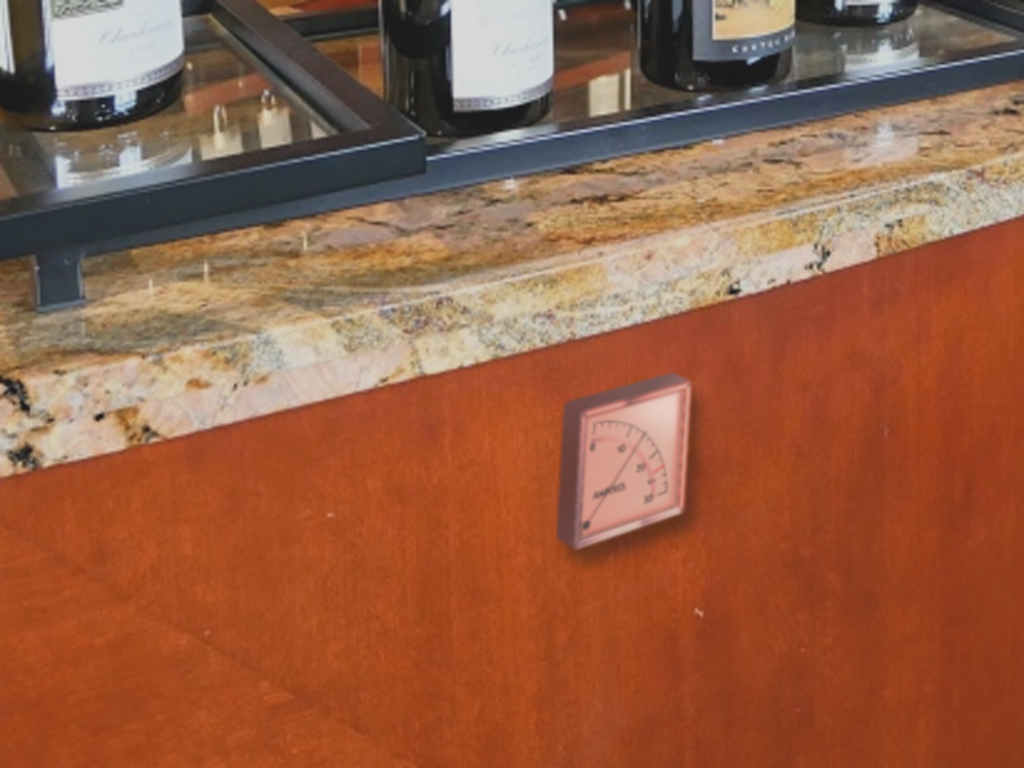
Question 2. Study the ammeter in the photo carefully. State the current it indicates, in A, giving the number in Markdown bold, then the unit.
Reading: **14** A
